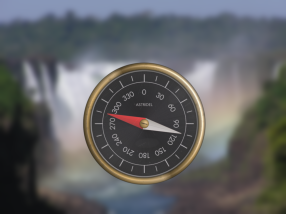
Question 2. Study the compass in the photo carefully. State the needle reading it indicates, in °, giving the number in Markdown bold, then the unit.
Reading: **285** °
